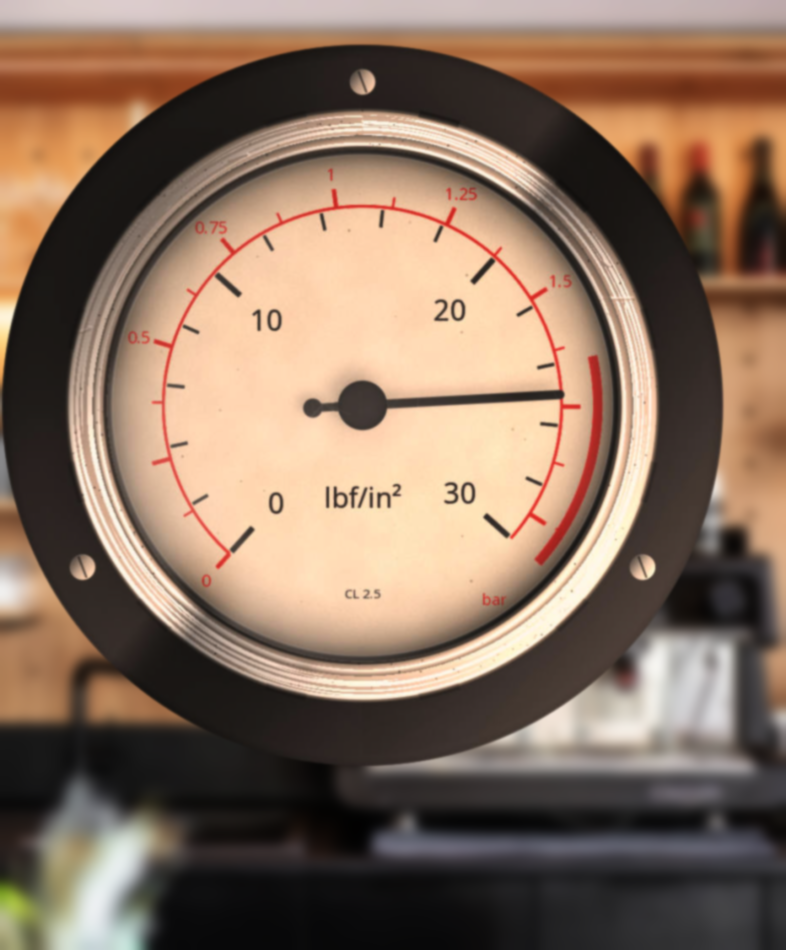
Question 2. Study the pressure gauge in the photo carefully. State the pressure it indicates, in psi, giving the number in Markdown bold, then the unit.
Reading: **25** psi
